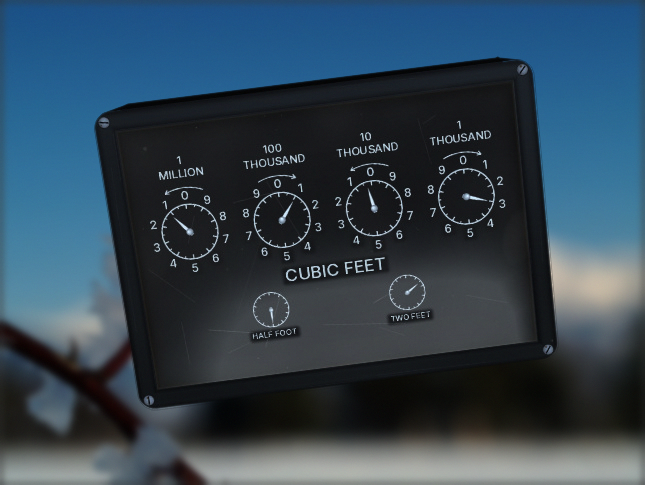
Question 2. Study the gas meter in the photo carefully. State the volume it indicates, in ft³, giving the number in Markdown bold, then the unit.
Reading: **110300** ft³
